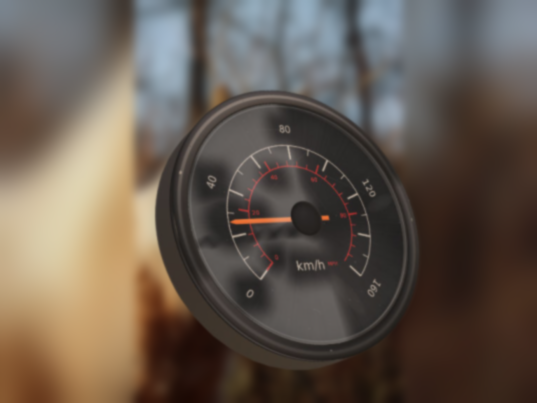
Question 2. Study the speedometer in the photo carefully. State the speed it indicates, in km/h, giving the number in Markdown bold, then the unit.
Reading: **25** km/h
